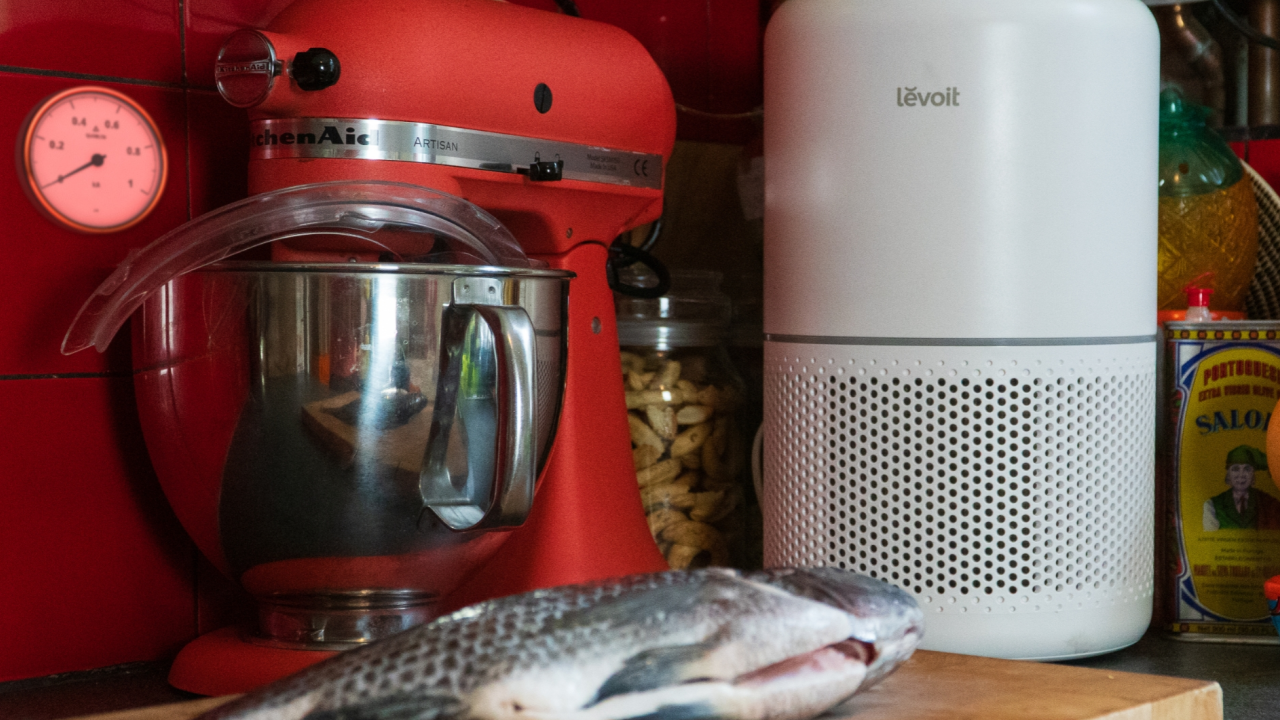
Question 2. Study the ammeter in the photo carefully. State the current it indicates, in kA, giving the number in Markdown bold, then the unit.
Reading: **0** kA
